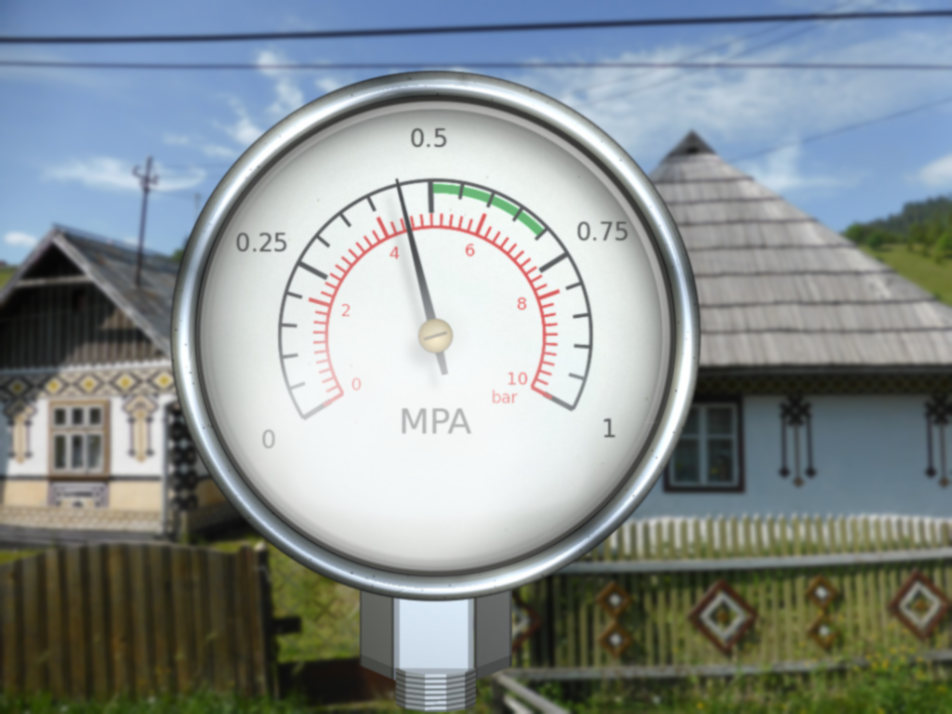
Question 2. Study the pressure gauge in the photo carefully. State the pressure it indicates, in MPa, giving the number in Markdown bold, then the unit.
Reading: **0.45** MPa
